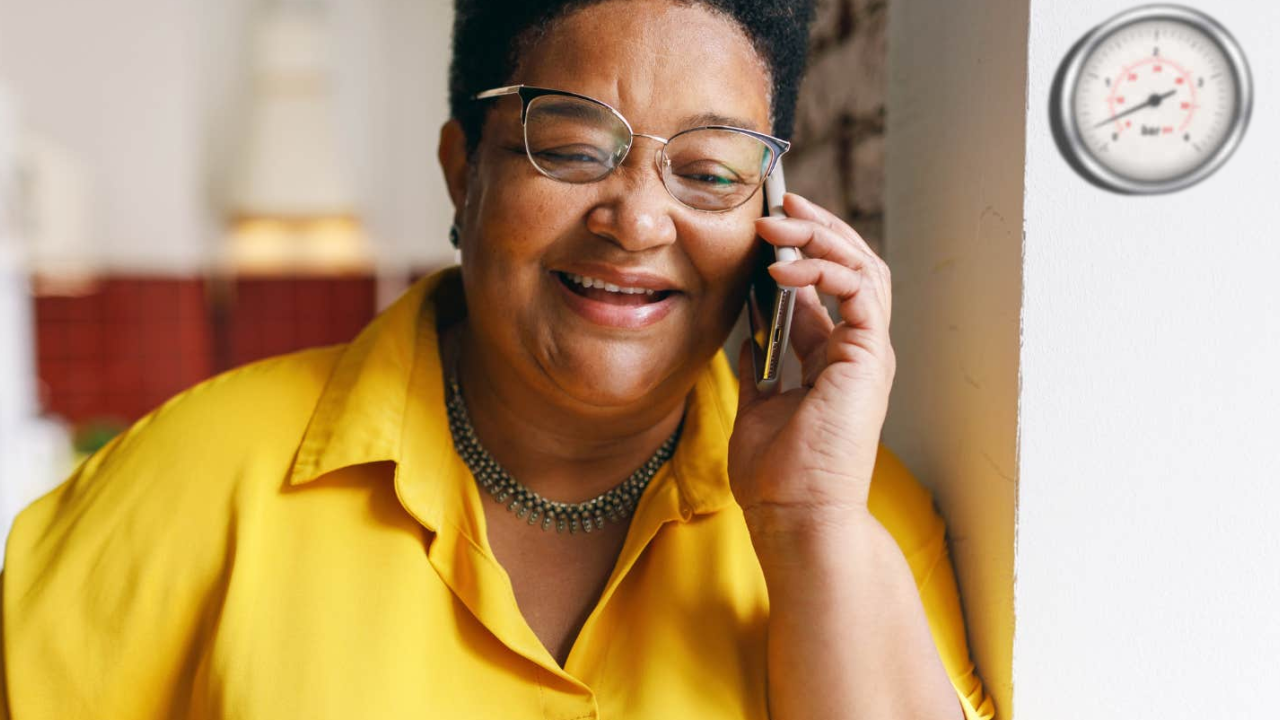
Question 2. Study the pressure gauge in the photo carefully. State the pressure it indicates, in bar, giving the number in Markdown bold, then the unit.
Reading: **0.3** bar
